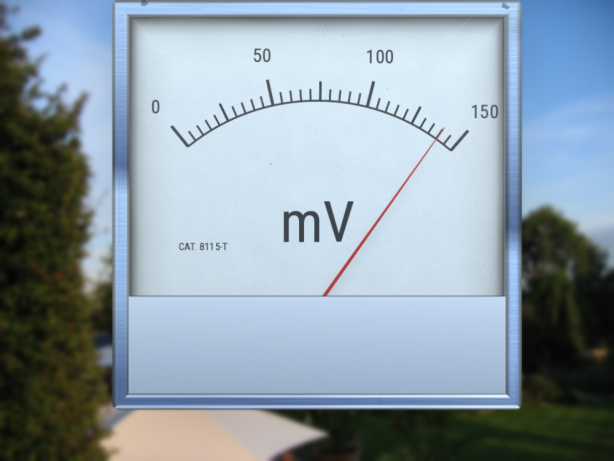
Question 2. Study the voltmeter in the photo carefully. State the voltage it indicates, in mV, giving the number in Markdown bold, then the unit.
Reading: **140** mV
